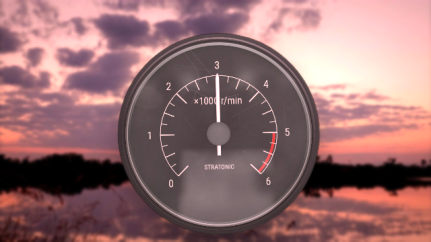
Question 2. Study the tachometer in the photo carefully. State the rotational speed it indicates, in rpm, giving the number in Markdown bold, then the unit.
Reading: **3000** rpm
